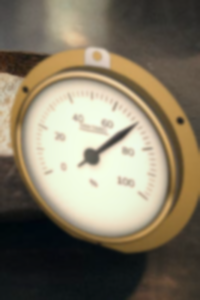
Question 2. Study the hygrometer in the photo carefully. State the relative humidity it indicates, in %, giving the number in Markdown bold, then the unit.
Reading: **70** %
